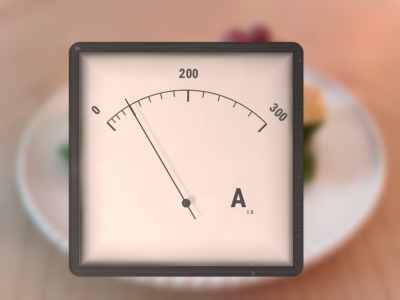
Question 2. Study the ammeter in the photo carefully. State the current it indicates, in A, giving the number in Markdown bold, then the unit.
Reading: **100** A
